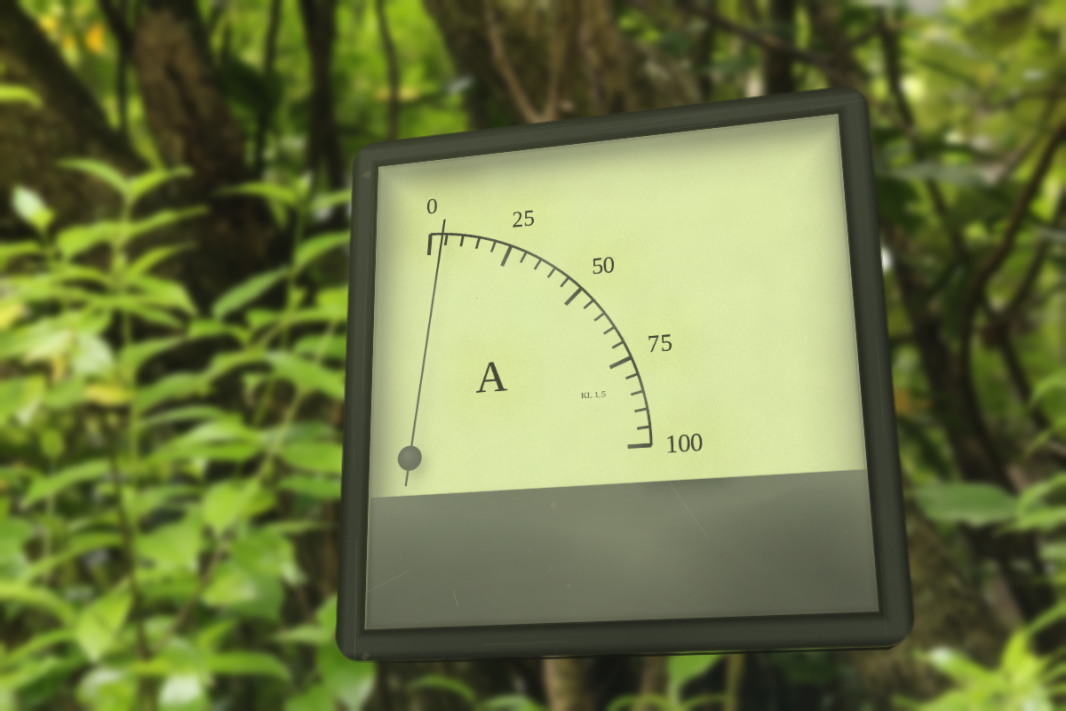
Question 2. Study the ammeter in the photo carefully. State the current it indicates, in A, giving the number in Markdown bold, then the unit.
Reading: **5** A
